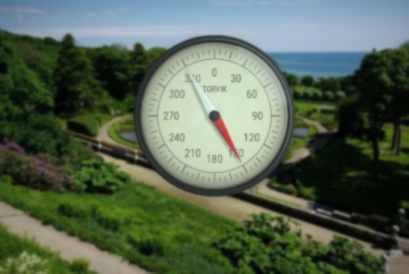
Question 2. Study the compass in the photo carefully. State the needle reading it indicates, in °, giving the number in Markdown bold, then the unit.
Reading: **150** °
